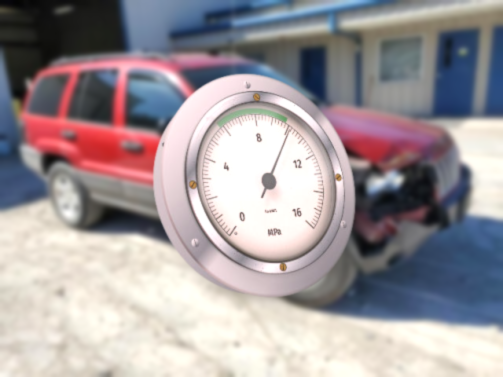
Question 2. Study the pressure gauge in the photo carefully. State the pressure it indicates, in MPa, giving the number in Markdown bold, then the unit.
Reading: **10** MPa
